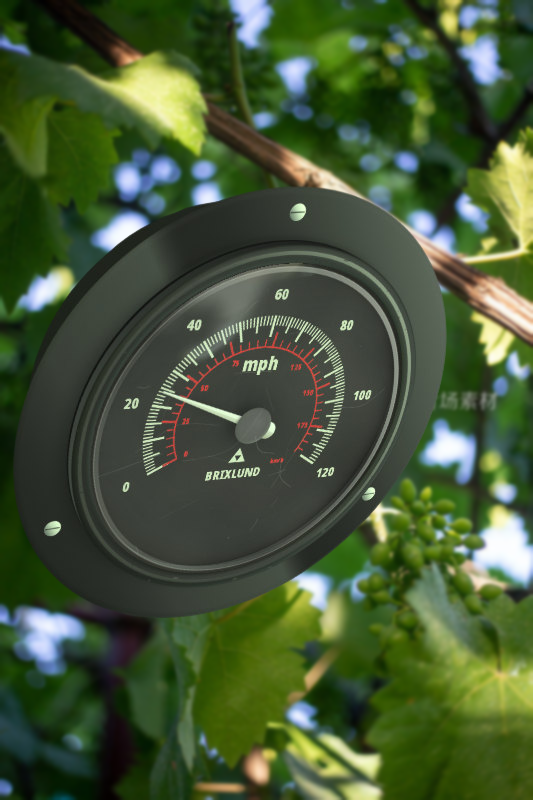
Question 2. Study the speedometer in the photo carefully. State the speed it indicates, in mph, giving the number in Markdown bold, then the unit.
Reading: **25** mph
